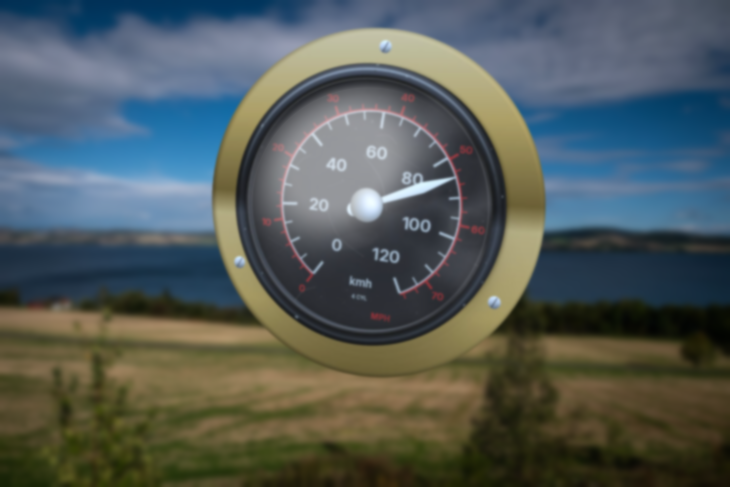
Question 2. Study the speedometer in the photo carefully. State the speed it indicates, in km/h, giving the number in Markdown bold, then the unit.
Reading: **85** km/h
